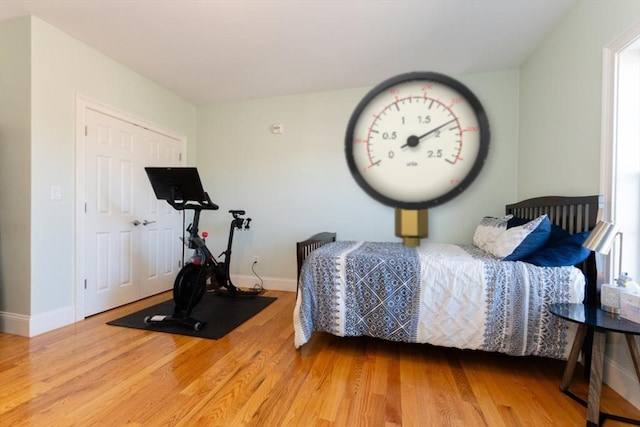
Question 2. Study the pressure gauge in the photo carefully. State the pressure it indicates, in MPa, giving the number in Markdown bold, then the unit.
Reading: **1.9** MPa
